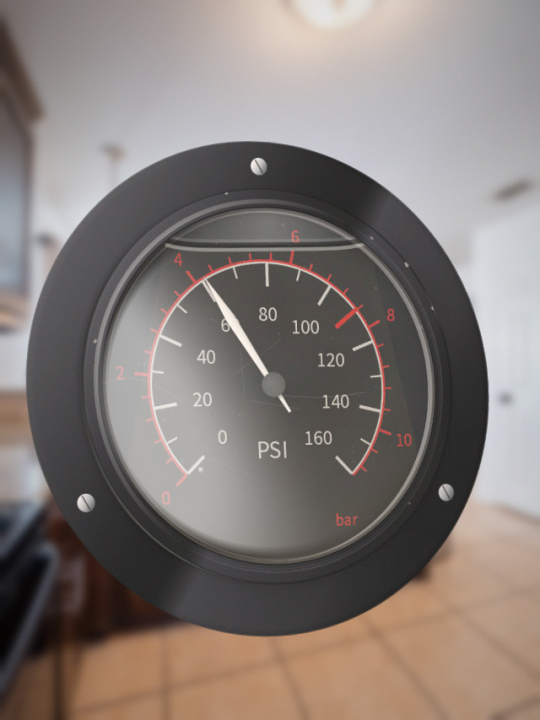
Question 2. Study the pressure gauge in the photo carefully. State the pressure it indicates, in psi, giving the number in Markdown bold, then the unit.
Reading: **60** psi
